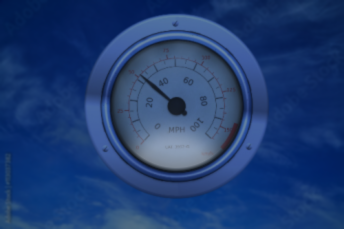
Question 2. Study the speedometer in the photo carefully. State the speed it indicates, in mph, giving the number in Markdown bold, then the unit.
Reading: **32.5** mph
